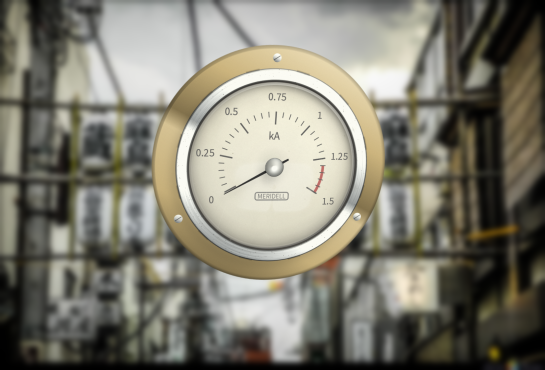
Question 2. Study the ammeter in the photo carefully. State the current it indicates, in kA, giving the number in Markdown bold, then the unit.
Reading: **0** kA
